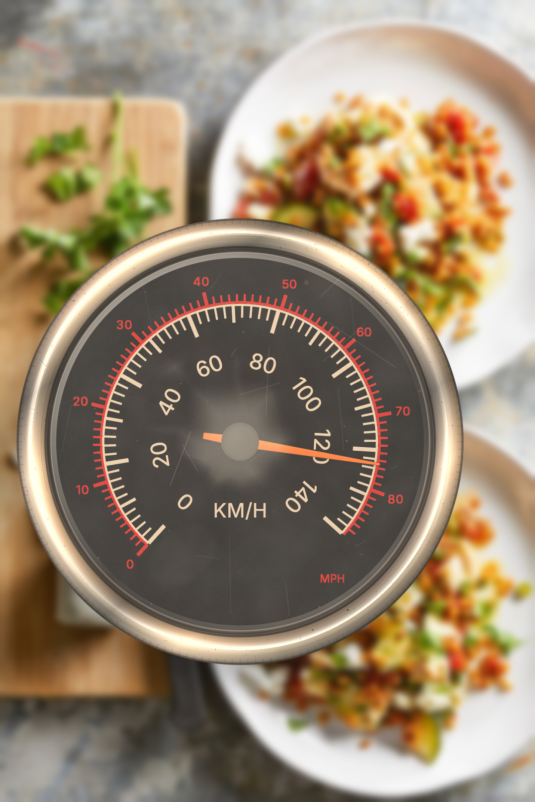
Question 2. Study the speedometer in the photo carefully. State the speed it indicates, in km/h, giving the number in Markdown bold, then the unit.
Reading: **123** km/h
